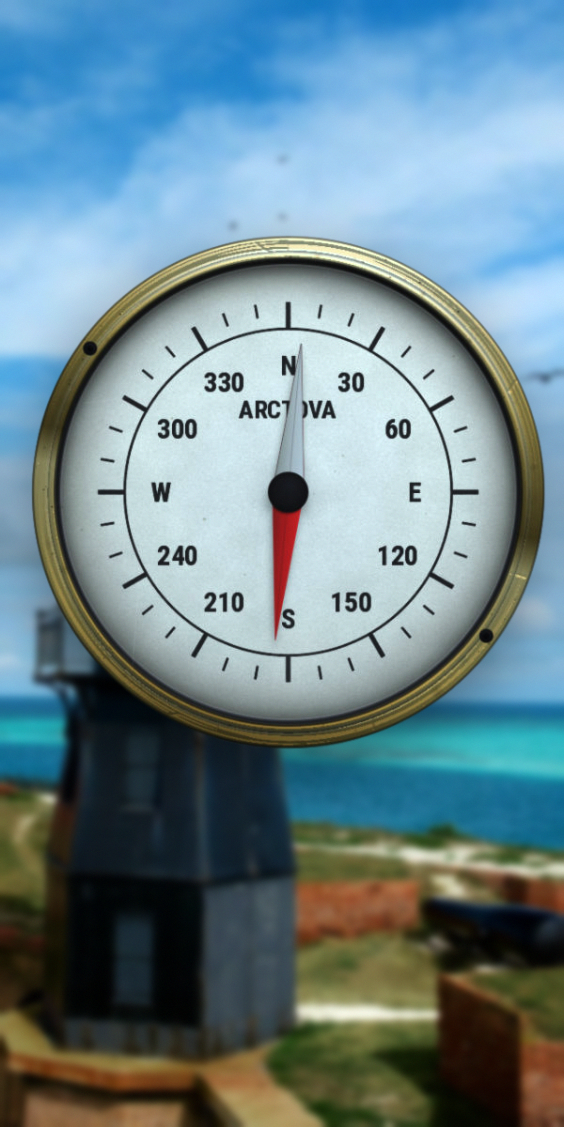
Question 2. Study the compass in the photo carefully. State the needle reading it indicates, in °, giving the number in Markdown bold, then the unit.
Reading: **185** °
